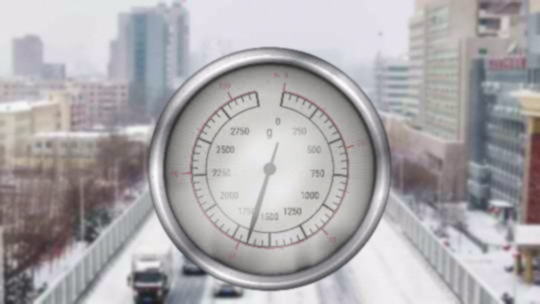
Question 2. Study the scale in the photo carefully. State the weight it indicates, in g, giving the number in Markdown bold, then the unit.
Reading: **1650** g
